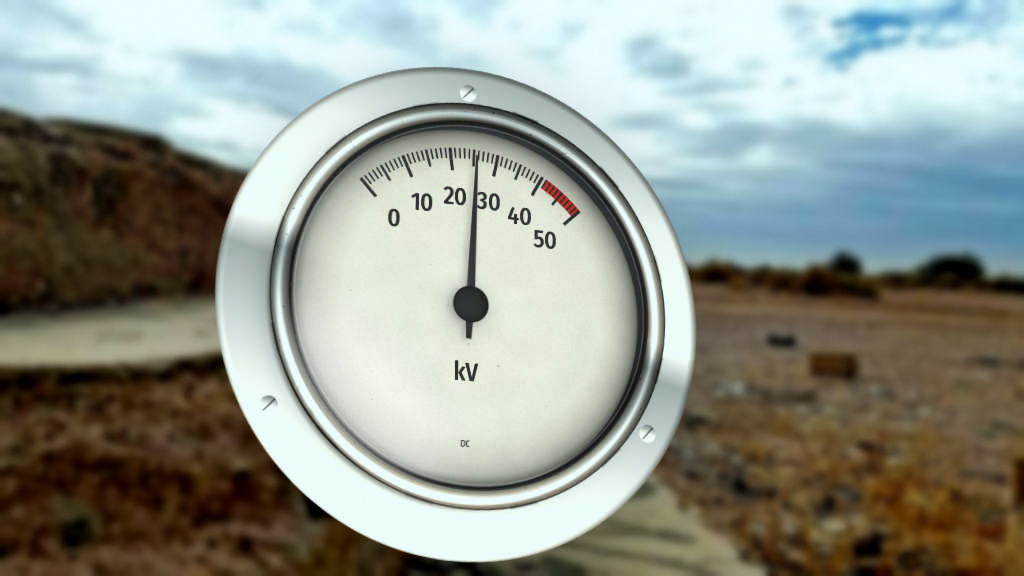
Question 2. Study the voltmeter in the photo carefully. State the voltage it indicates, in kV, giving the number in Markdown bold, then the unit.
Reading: **25** kV
